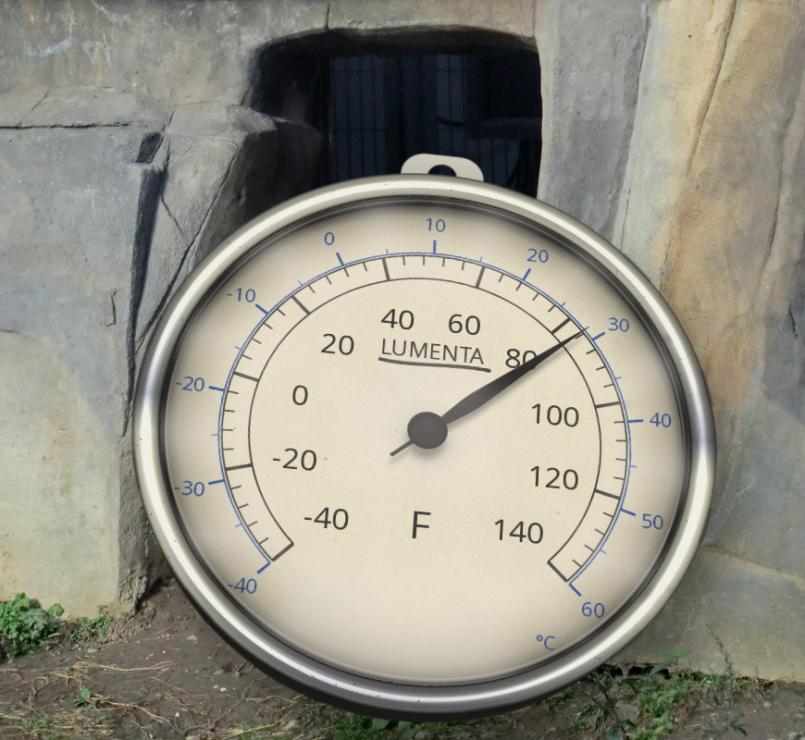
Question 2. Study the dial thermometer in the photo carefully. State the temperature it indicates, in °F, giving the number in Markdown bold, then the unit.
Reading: **84** °F
